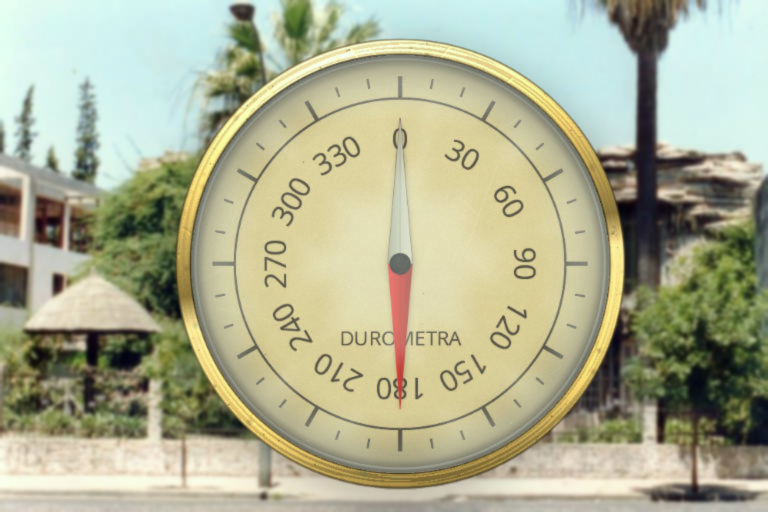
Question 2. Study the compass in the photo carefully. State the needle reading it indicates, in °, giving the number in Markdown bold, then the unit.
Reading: **180** °
